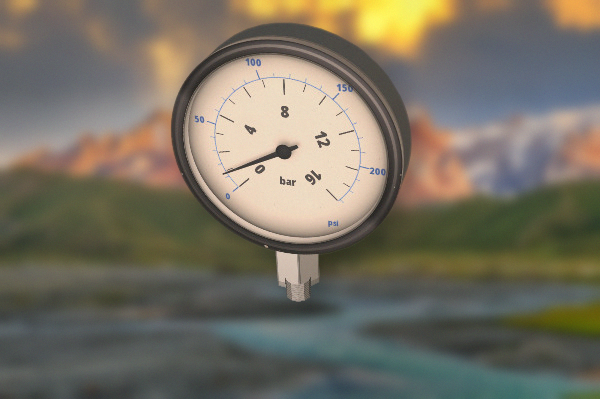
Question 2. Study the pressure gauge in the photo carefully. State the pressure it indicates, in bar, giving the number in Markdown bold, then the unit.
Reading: **1** bar
